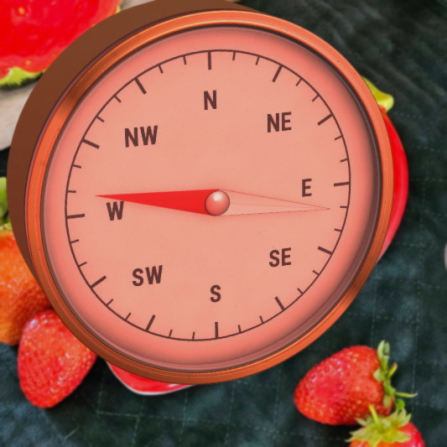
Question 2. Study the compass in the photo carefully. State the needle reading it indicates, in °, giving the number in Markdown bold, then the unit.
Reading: **280** °
